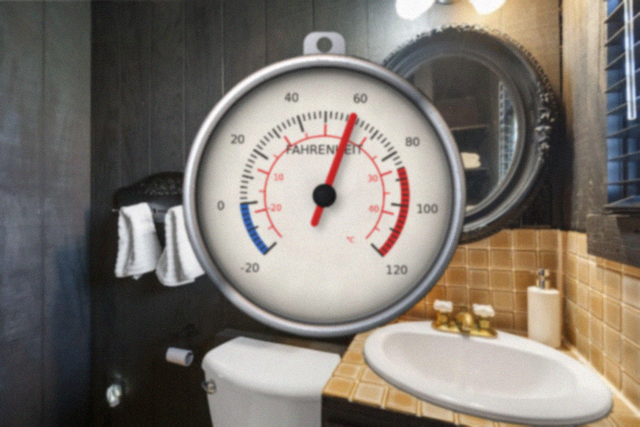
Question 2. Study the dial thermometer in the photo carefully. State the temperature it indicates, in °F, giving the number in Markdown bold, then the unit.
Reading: **60** °F
